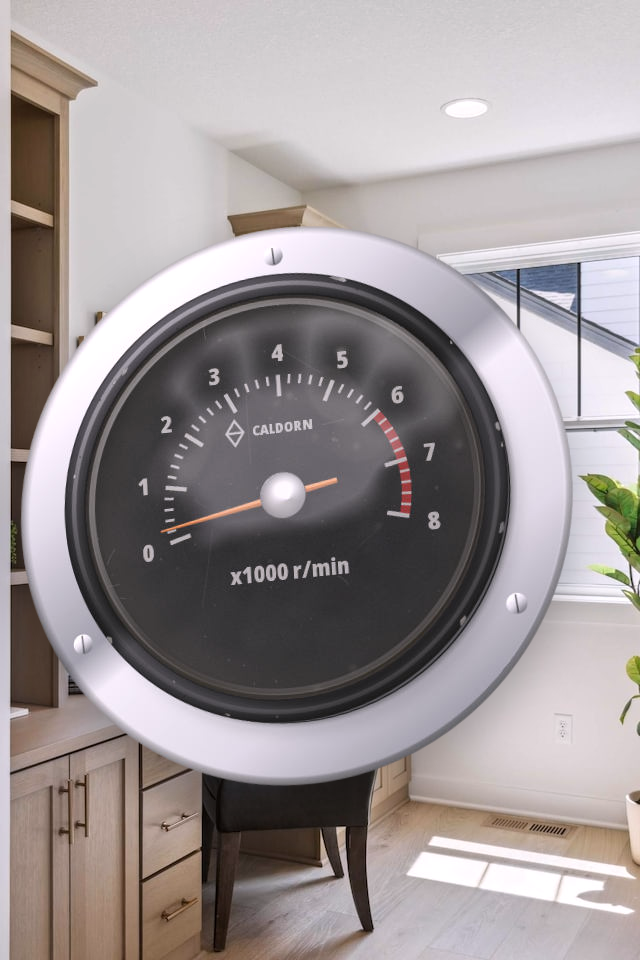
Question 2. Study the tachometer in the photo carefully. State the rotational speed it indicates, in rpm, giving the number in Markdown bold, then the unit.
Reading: **200** rpm
